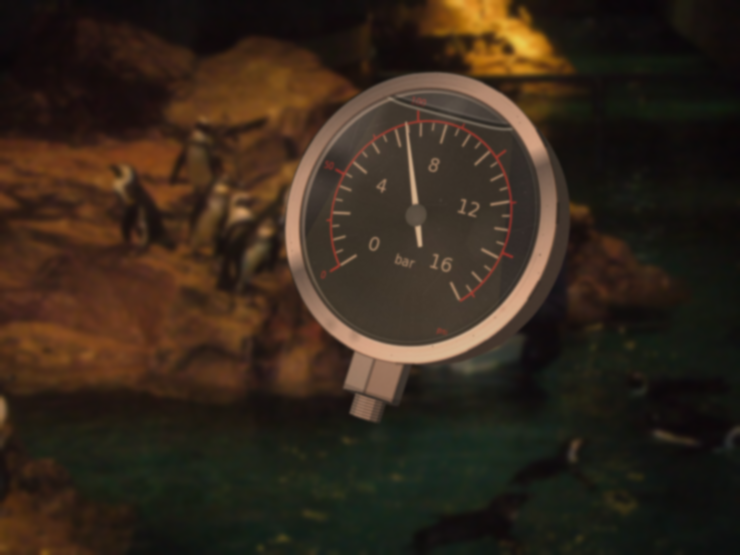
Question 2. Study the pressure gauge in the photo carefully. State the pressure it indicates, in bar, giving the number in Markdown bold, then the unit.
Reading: **6.5** bar
